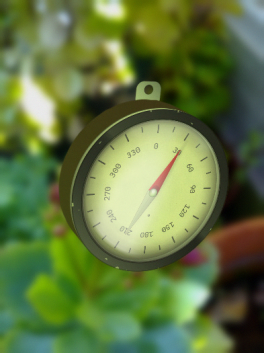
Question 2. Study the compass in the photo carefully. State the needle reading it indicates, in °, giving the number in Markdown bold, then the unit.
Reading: **30** °
